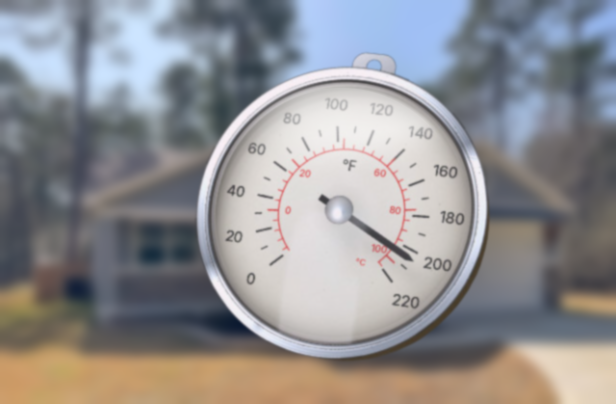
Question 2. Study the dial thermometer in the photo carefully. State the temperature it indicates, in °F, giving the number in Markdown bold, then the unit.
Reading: **205** °F
